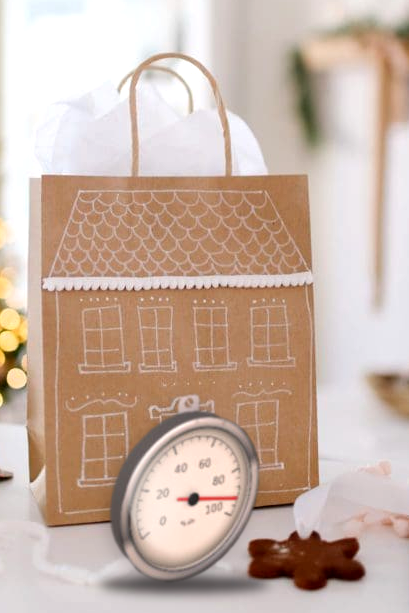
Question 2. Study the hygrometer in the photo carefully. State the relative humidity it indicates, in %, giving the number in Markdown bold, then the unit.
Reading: **92** %
